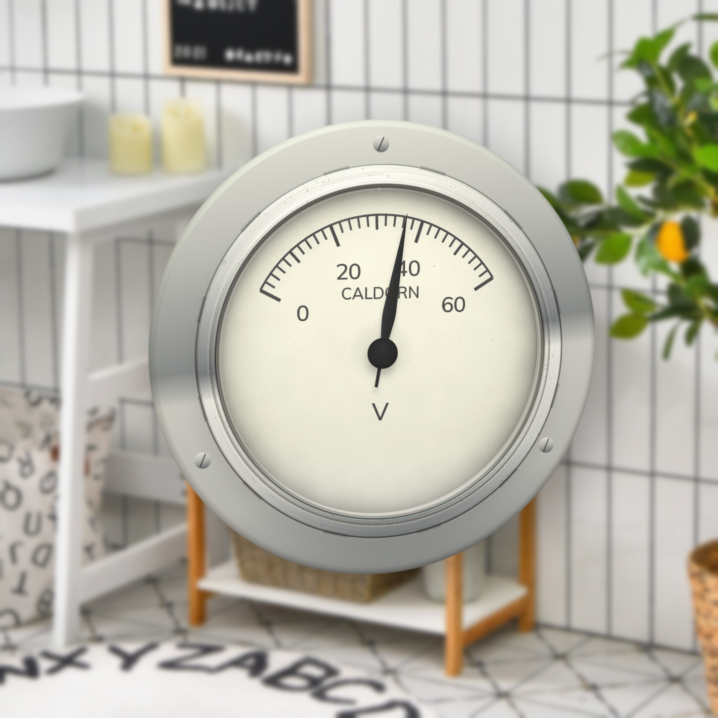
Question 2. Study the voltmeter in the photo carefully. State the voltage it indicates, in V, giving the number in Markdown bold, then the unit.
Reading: **36** V
